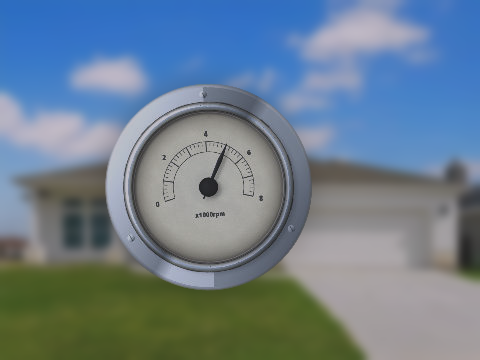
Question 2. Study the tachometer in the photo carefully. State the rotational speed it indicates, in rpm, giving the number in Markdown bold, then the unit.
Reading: **5000** rpm
